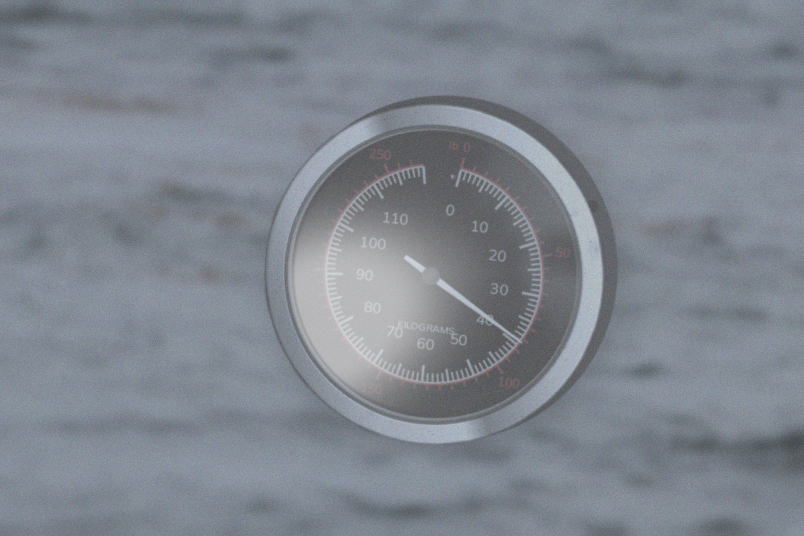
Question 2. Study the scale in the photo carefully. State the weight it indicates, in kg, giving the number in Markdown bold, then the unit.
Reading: **39** kg
